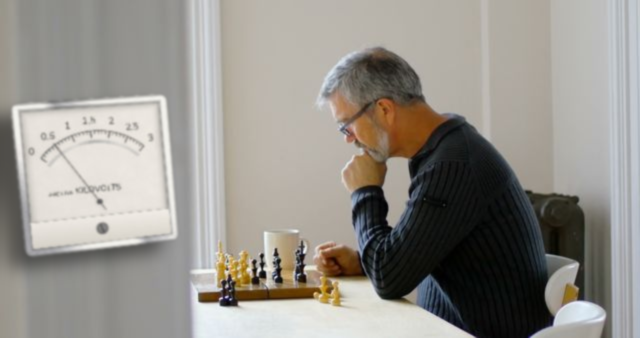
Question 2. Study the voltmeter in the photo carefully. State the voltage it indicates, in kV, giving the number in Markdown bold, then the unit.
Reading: **0.5** kV
